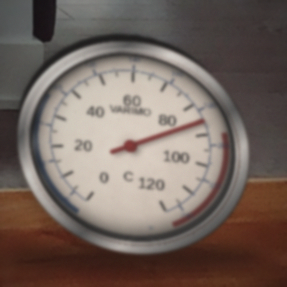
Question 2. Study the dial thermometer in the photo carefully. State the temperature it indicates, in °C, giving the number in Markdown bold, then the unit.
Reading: **85** °C
